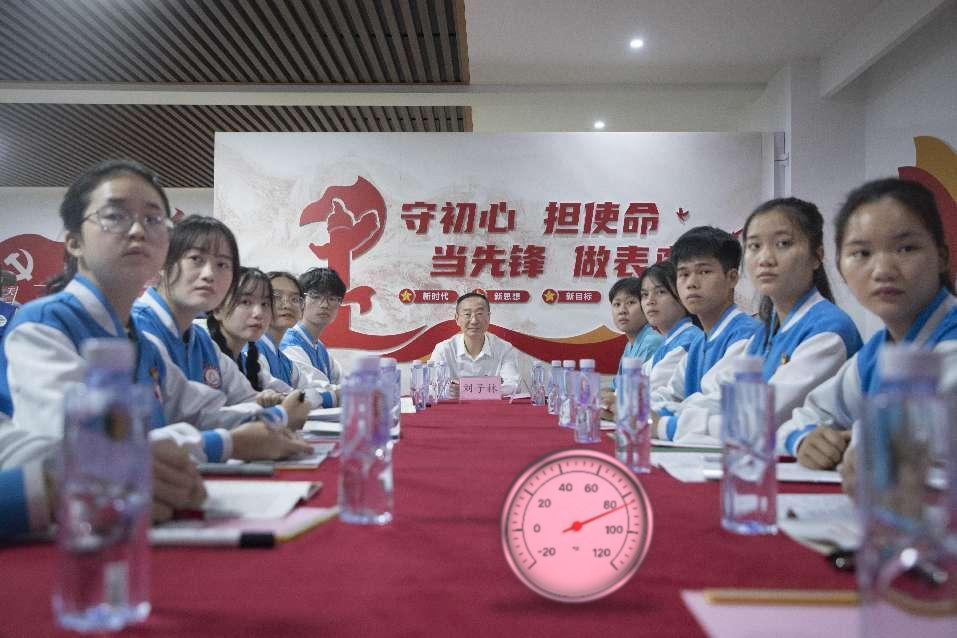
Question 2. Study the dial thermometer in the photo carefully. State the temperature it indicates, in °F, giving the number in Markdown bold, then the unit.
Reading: **84** °F
